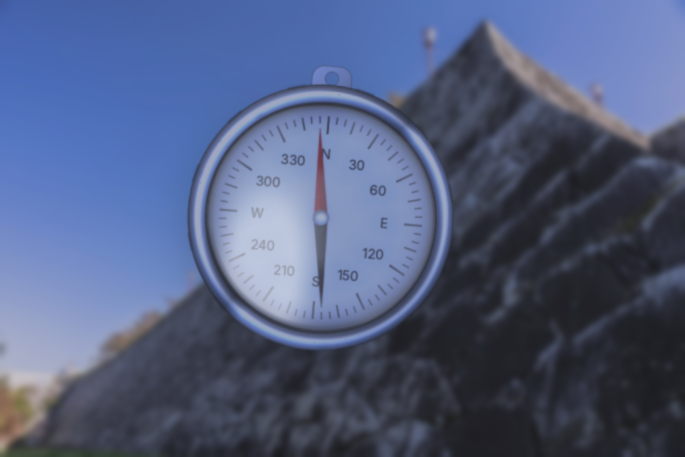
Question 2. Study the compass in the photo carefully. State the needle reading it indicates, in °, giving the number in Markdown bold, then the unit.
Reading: **355** °
